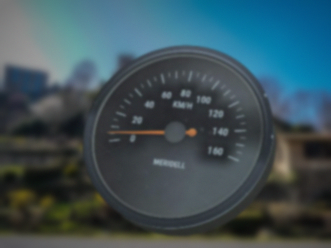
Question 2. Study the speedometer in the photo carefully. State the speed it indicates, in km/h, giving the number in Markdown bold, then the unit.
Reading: **5** km/h
